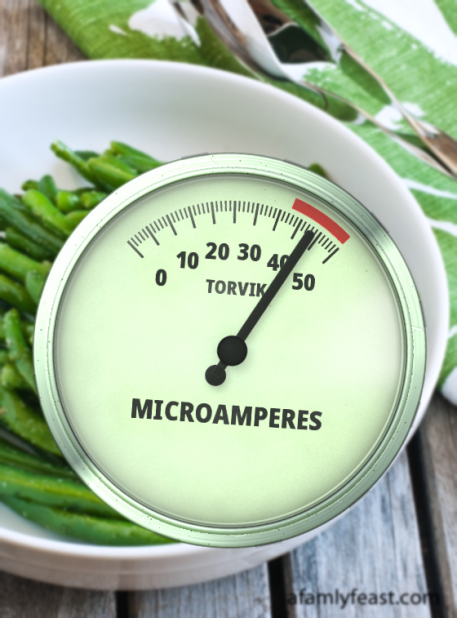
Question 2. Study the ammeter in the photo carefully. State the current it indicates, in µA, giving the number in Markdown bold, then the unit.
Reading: **43** µA
